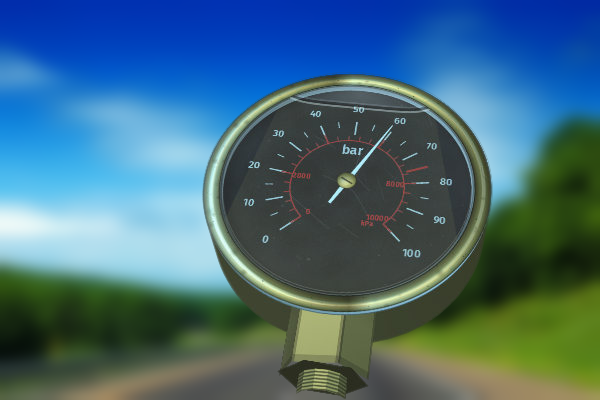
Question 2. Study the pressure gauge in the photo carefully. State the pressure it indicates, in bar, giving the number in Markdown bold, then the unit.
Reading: **60** bar
